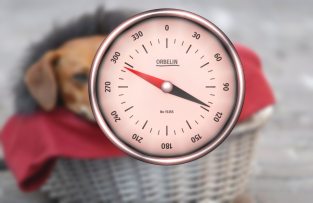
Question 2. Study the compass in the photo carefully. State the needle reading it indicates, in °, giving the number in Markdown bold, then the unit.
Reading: **295** °
